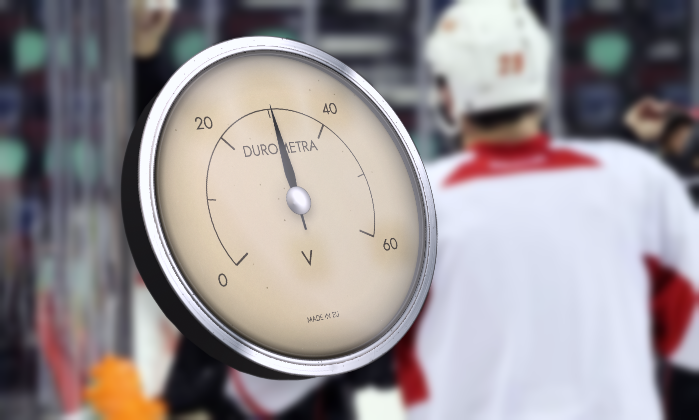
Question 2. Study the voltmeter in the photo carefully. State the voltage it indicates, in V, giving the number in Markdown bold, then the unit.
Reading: **30** V
